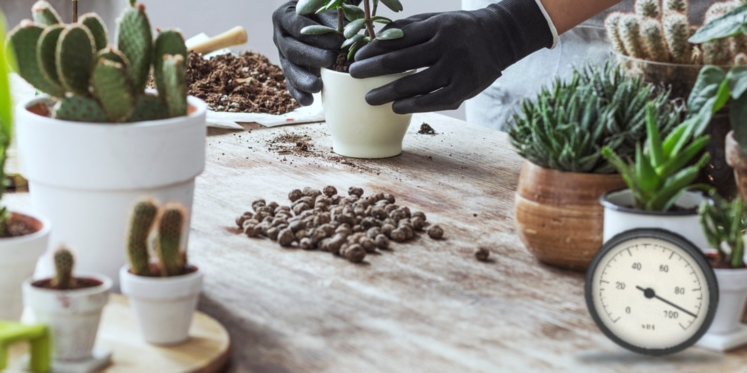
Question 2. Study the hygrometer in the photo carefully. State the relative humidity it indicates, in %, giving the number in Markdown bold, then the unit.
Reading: **92** %
